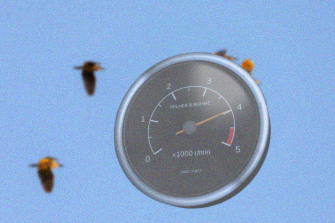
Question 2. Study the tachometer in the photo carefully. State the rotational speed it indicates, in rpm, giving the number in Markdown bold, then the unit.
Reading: **4000** rpm
